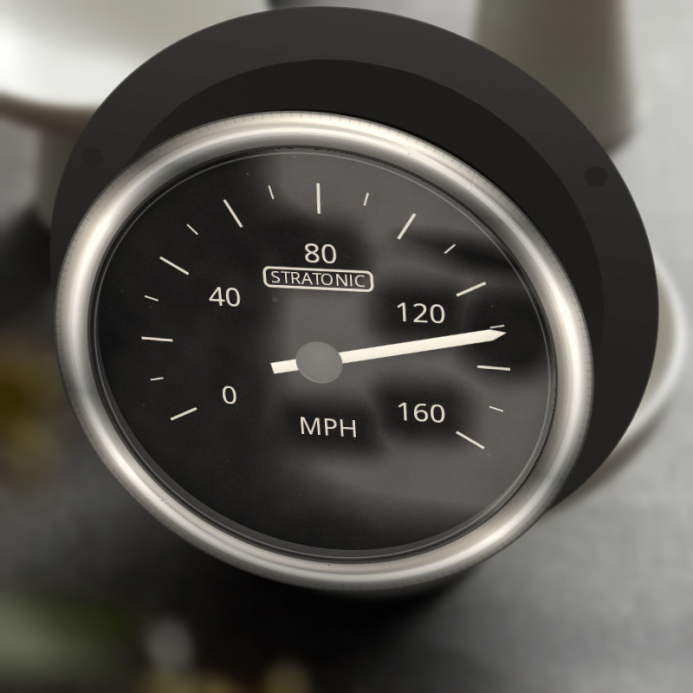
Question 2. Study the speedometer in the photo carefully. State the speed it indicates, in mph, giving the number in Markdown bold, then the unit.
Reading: **130** mph
